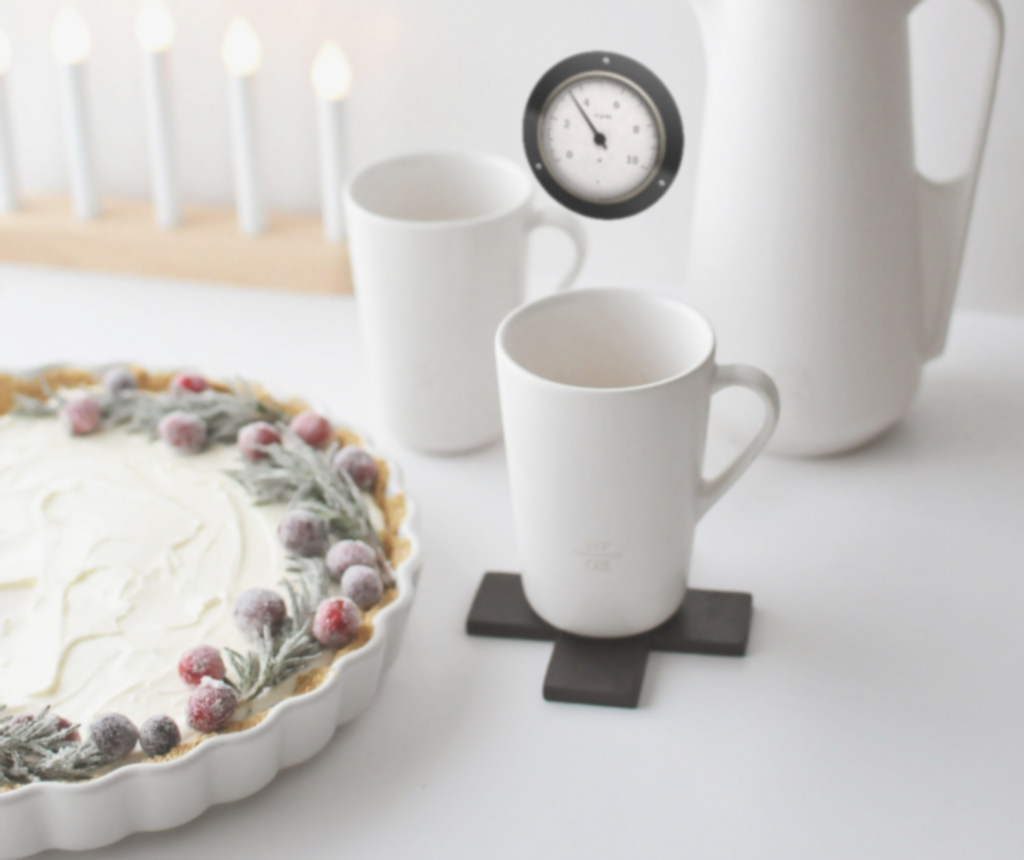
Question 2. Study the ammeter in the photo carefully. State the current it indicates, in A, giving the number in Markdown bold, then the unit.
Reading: **3.5** A
